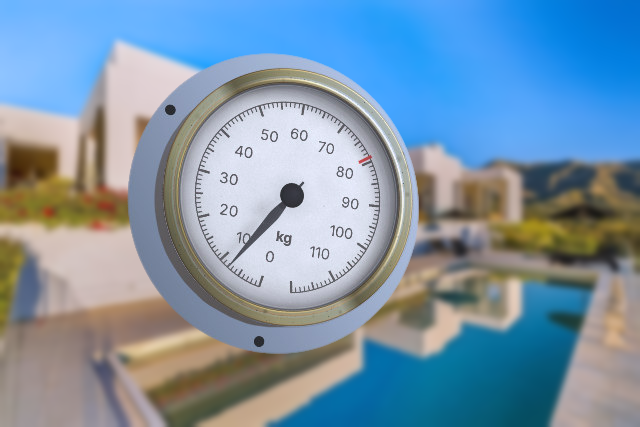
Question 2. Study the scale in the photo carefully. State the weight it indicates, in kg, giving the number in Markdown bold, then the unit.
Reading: **8** kg
